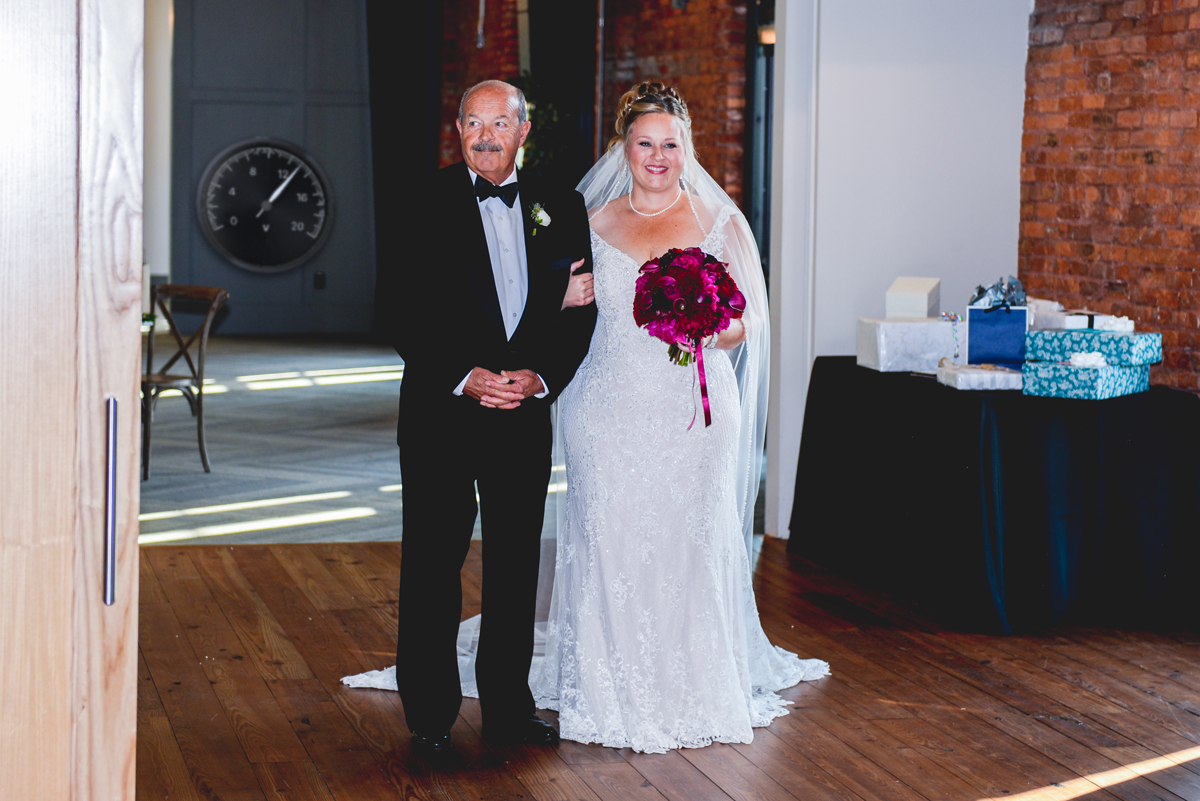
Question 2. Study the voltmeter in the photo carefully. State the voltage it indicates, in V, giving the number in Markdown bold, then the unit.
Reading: **13** V
